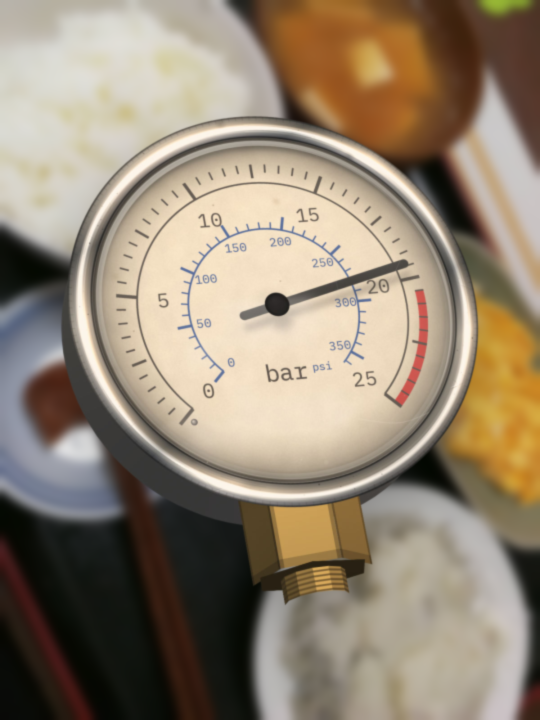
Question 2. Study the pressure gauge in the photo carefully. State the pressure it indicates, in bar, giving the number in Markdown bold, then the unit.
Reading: **19.5** bar
